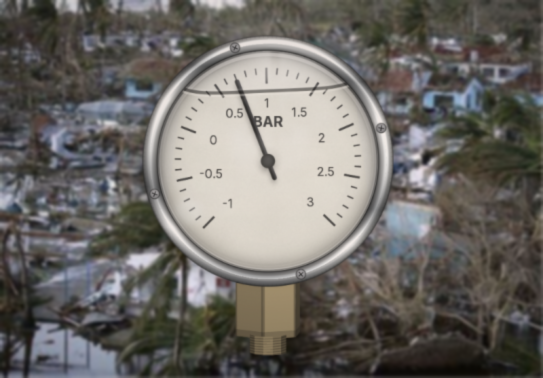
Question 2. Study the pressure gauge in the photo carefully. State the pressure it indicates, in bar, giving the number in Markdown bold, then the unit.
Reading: **0.7** bar
